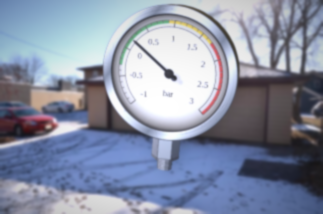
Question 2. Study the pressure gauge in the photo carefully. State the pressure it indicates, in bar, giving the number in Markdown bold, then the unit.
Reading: **0.2** bar
